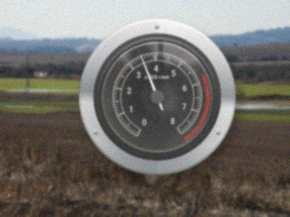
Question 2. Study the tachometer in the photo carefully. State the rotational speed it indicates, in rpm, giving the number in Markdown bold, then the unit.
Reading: **3500** rpm
